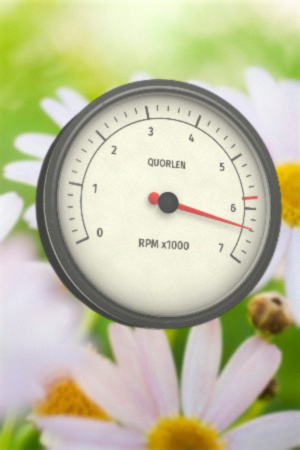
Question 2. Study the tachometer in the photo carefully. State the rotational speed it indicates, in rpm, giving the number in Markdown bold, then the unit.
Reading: **6400** rpm
